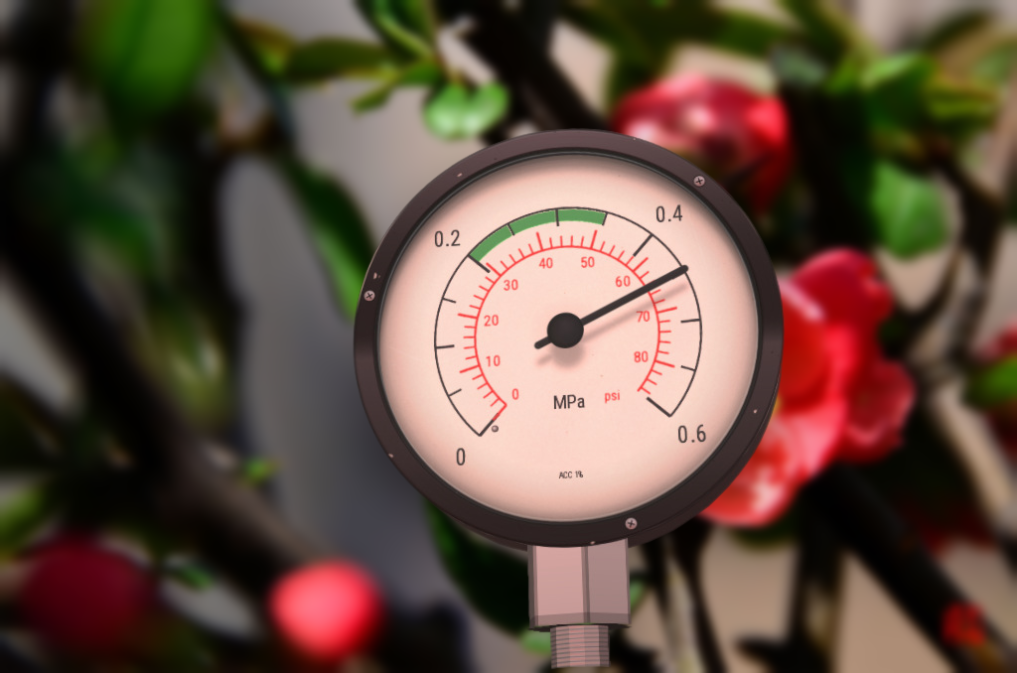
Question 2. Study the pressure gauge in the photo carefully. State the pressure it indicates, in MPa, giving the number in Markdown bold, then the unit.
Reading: **0.45** MPa
